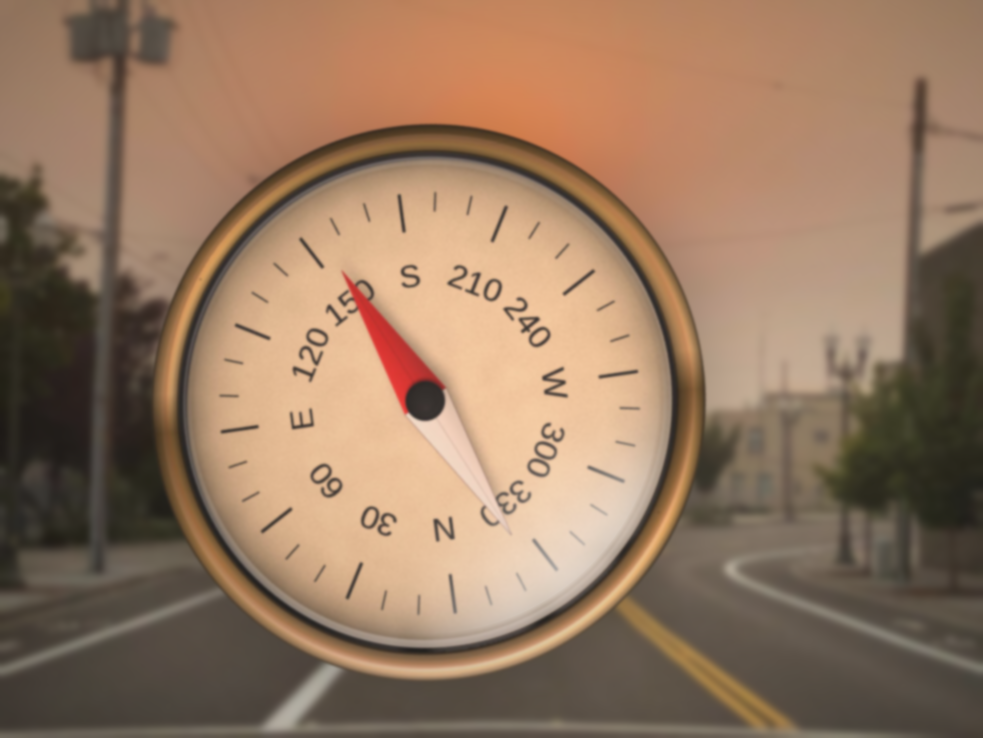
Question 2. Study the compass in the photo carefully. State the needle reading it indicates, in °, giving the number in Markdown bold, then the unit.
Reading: **155** °
